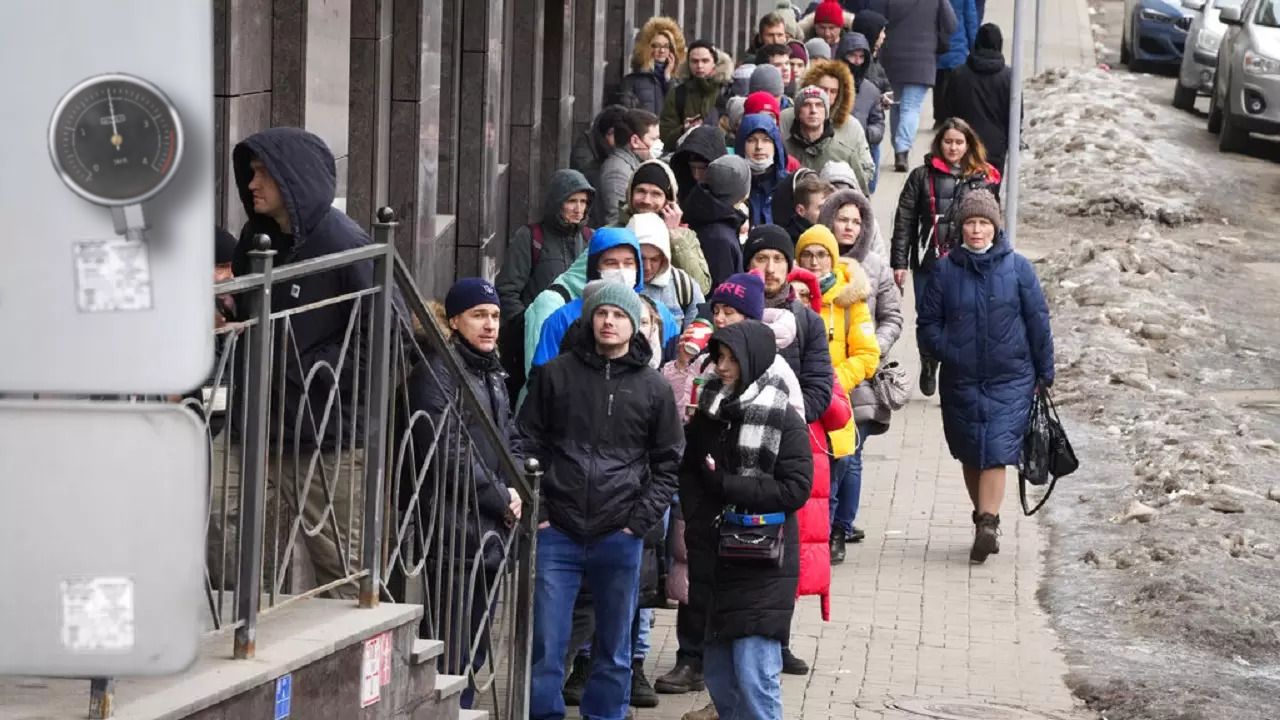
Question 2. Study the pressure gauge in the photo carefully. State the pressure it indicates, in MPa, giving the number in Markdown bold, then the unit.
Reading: **2** MPa
